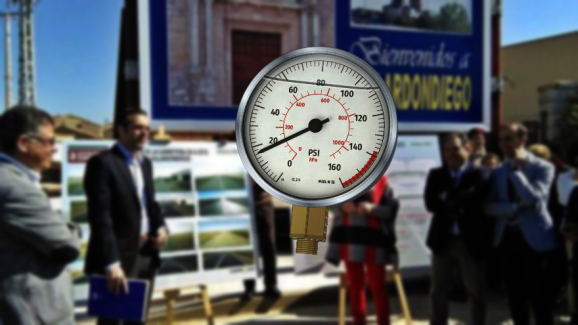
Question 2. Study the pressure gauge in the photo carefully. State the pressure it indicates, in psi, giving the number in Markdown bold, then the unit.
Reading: **16** psi
